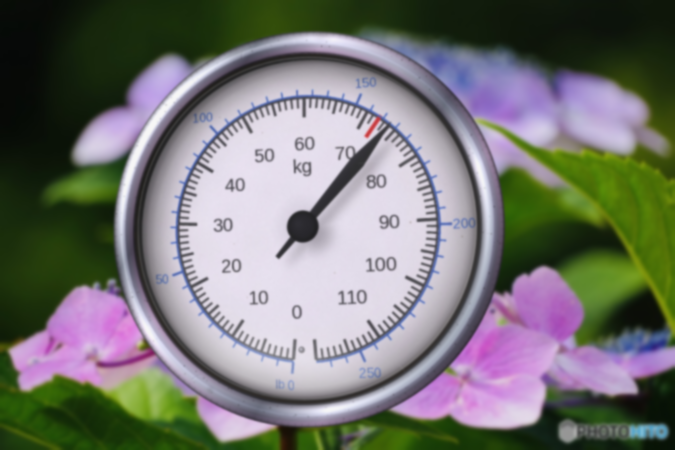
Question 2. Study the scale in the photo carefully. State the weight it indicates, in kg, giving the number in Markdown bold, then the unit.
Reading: **74** kg
